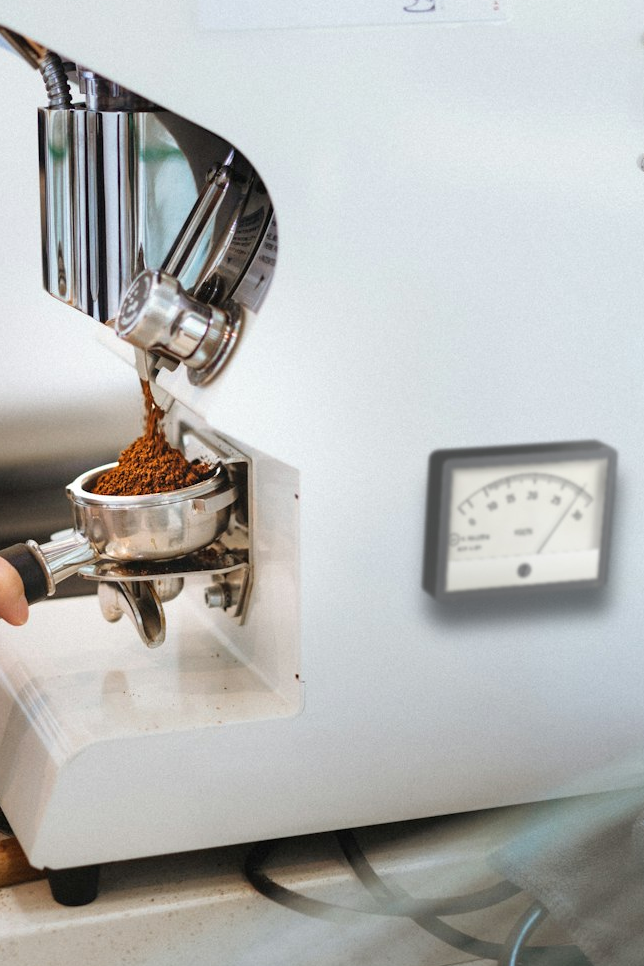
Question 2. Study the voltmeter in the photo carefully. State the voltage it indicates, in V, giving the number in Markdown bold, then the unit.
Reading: **27.5** V
